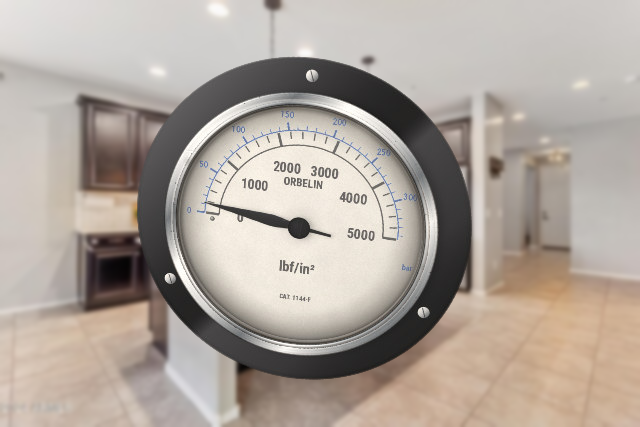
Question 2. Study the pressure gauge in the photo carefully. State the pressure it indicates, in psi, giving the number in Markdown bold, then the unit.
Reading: **200** psi
